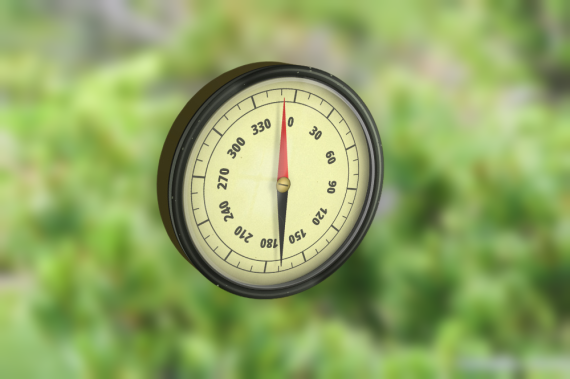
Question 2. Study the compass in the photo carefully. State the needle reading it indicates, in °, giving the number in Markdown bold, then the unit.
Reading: **350** °
